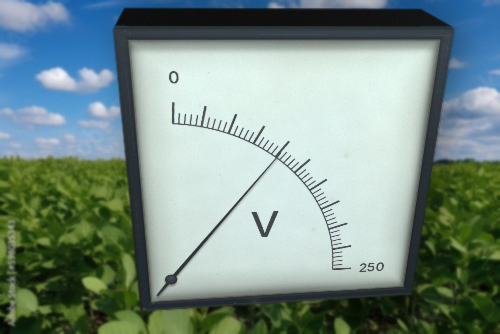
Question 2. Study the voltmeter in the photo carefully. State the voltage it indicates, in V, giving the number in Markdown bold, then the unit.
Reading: **100** V
